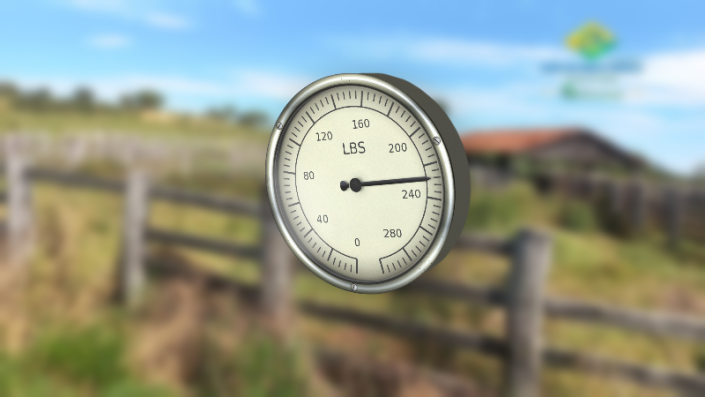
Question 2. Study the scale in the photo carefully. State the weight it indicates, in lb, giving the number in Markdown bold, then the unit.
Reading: **228** lb
